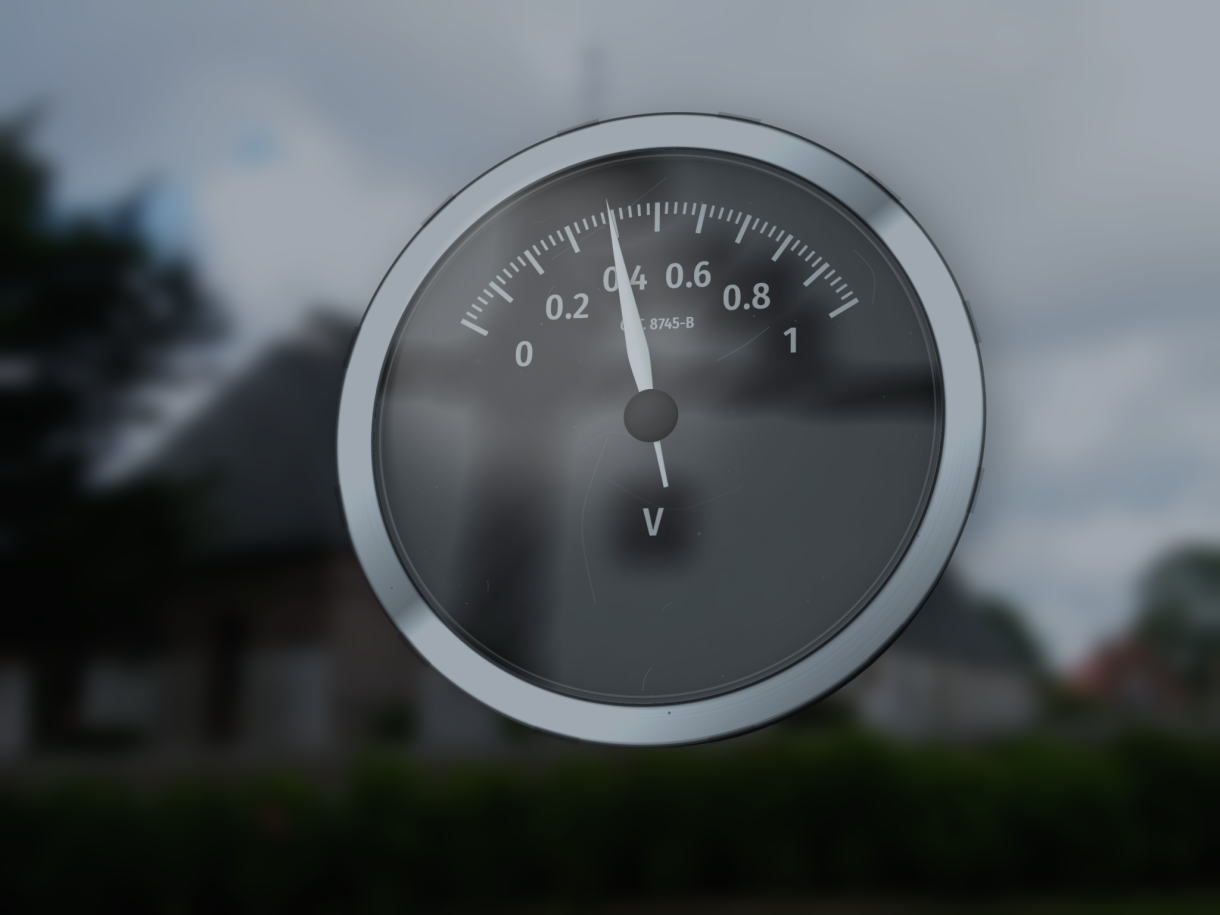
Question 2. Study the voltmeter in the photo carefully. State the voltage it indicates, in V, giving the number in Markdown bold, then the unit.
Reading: **0.4** V
